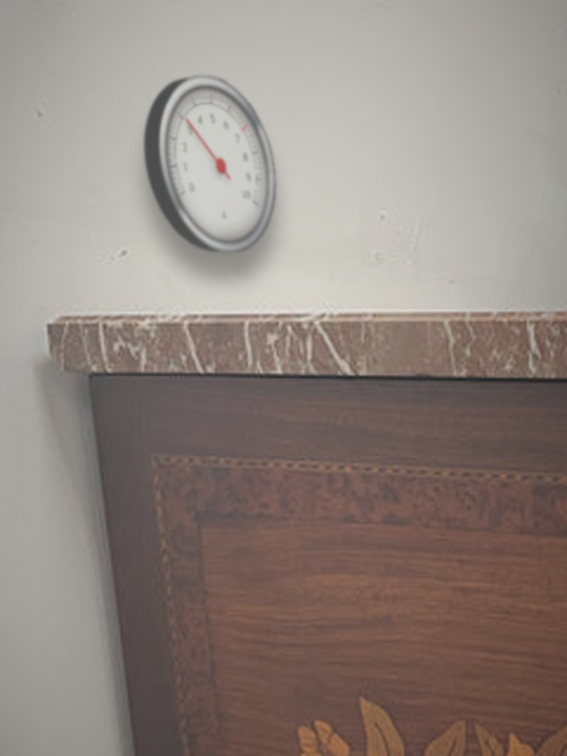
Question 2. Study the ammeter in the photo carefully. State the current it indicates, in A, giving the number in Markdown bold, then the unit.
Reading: **3** A
